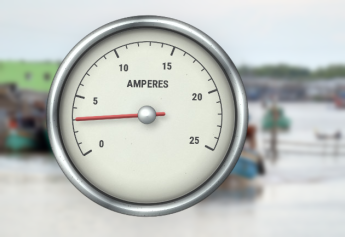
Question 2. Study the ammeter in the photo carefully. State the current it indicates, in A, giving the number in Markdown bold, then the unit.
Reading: **3** A
